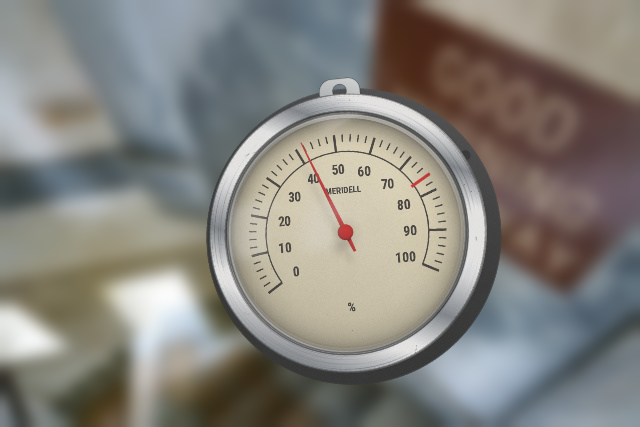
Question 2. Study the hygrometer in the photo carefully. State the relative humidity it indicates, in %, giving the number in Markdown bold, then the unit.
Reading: **42** %
